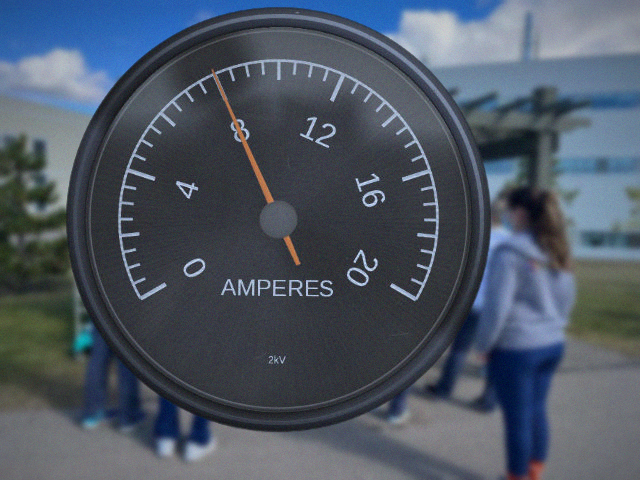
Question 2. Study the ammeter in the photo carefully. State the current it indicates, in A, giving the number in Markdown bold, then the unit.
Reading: **8** A
